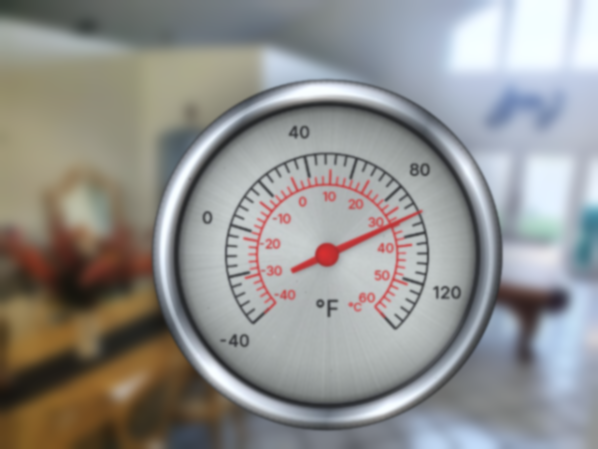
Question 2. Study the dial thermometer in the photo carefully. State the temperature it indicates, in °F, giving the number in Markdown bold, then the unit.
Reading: **92** °F
